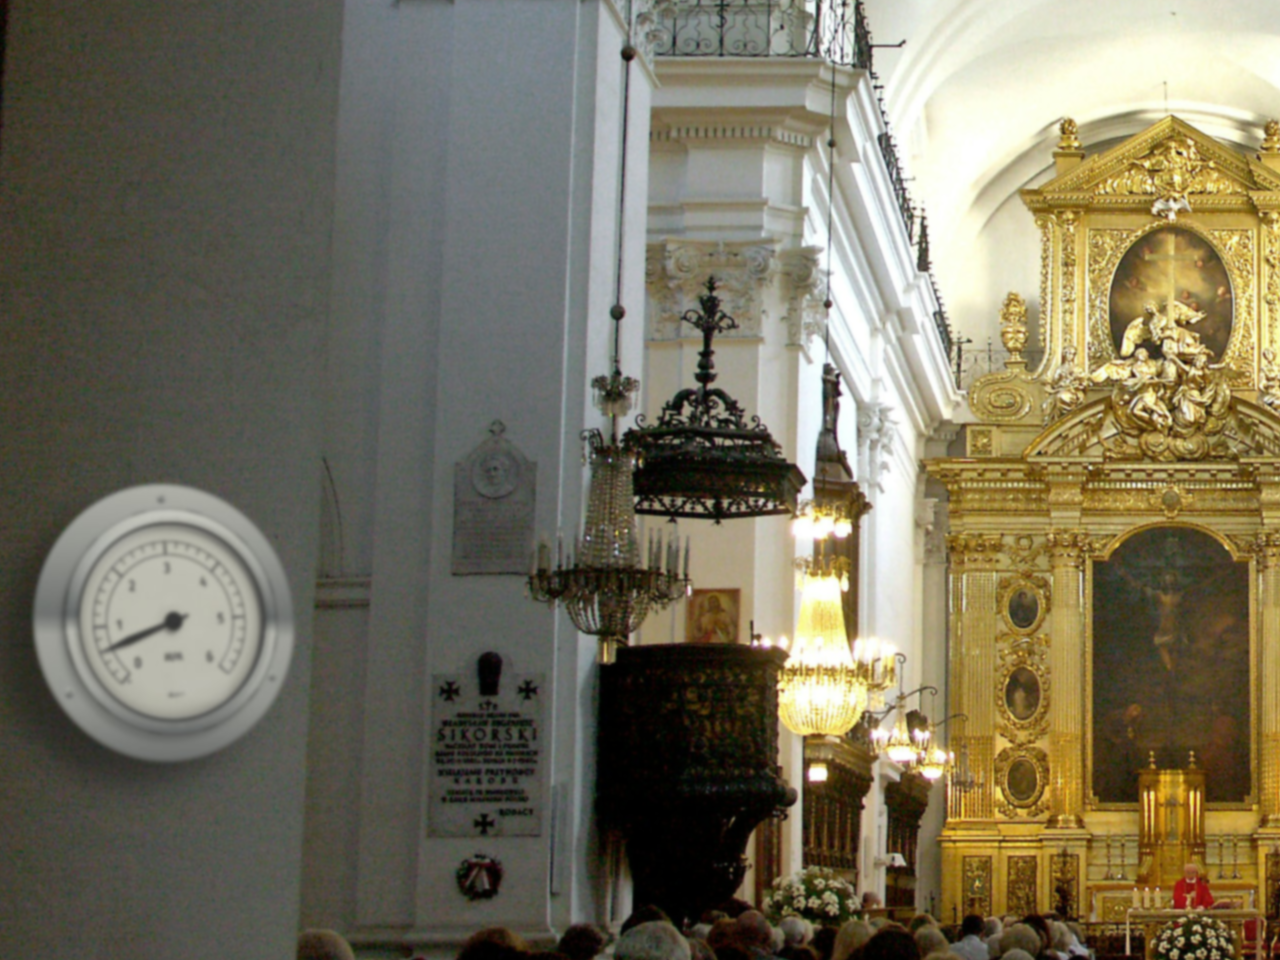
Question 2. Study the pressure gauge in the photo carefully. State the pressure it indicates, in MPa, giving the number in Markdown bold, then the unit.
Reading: **0.6** MPa
